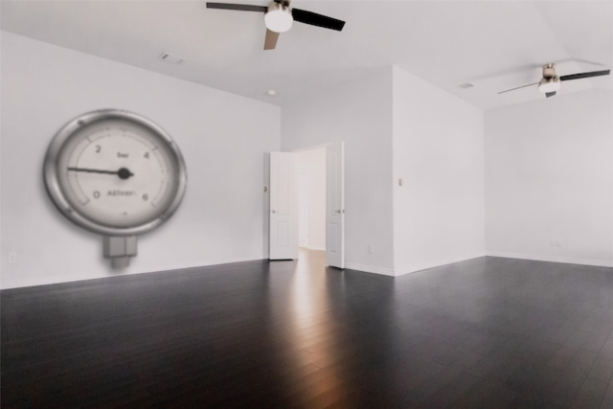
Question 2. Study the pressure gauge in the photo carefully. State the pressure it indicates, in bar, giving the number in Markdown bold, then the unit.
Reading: **1** bar
